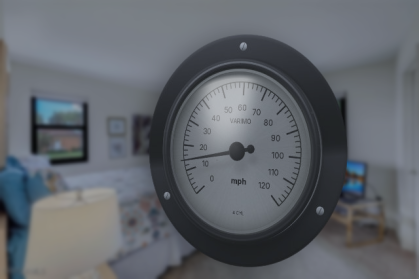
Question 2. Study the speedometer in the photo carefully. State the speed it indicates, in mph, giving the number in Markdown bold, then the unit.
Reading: **14** mph
